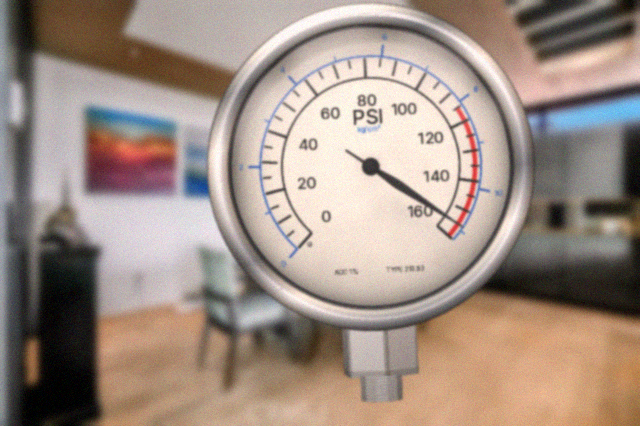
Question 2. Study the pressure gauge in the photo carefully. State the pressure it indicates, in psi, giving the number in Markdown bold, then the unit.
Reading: **155** psi
